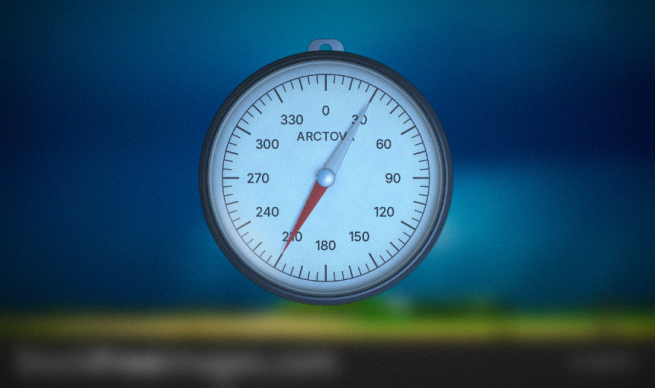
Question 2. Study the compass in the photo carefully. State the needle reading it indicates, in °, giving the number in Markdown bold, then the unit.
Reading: **210** °
